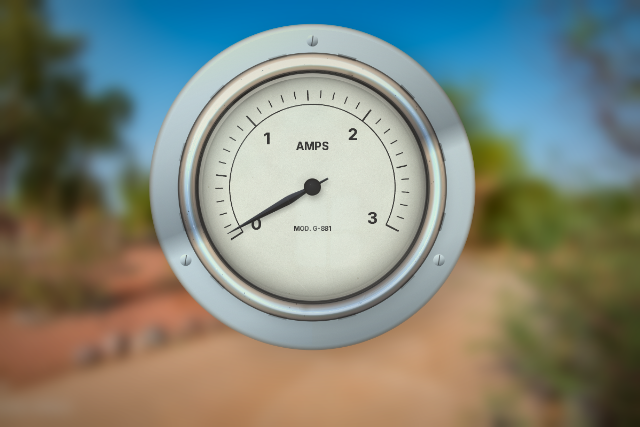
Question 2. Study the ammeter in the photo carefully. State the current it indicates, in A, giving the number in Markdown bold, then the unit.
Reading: **0.05** A
